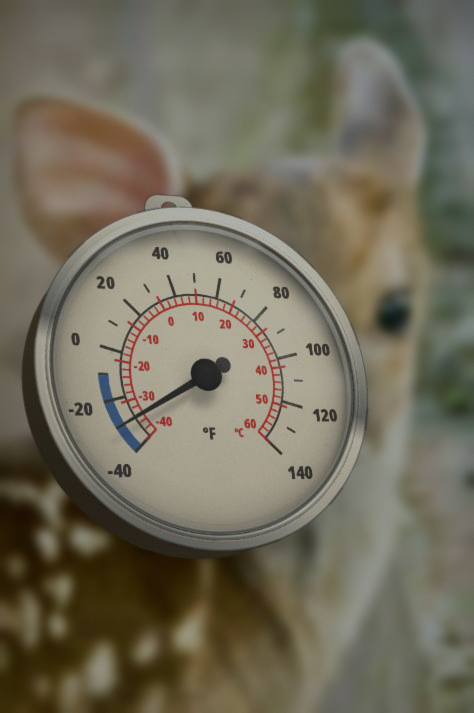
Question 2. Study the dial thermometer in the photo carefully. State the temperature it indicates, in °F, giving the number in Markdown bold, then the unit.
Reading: **-30** °F
